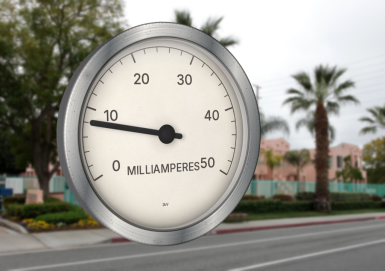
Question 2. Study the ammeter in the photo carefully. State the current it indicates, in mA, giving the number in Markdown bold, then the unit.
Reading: **8** mA
